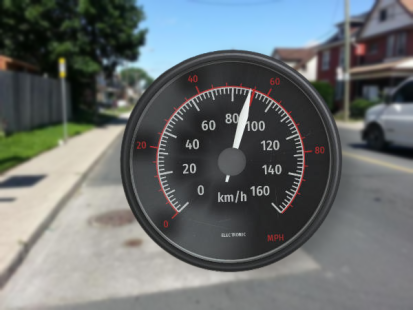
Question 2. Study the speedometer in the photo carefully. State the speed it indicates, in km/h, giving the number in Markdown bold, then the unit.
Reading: **88** km/h
